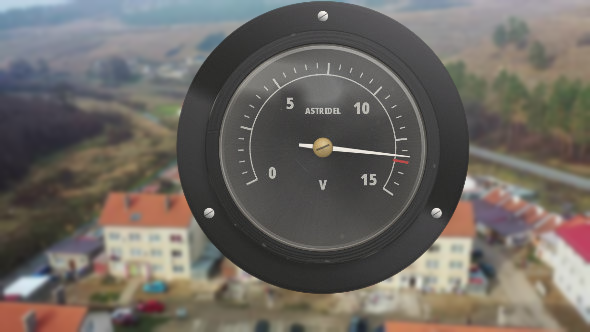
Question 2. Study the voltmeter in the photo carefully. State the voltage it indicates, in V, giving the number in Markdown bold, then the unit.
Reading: **13.25** V
